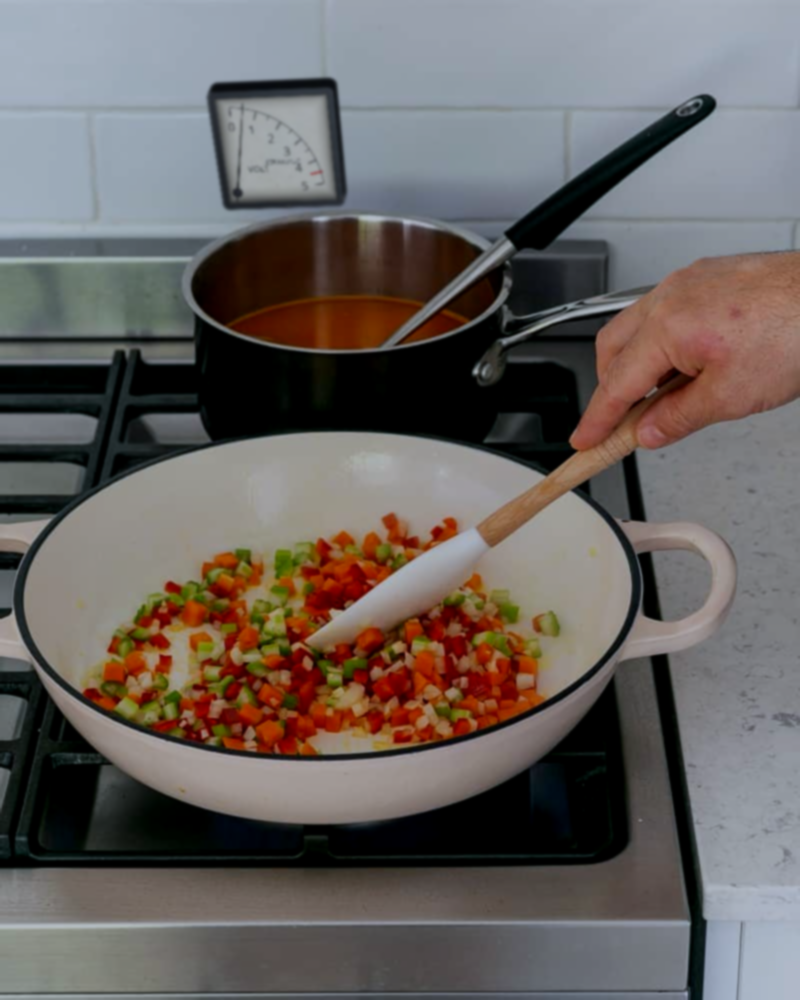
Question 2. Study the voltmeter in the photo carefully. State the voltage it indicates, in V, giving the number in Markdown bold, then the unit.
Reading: **0.5** V
